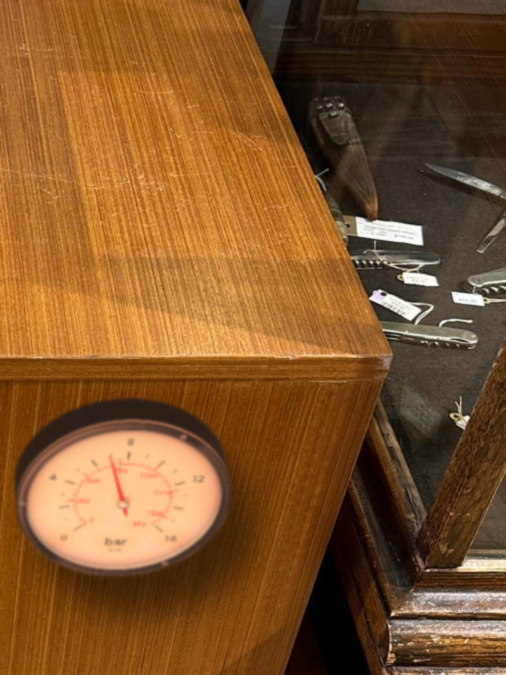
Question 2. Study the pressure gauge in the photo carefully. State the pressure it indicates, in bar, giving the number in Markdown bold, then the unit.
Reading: **7** bar
